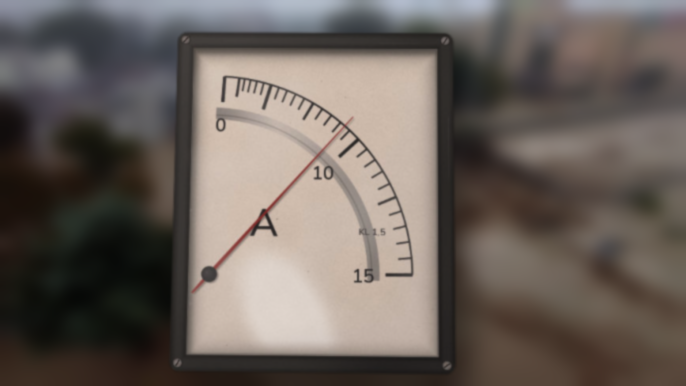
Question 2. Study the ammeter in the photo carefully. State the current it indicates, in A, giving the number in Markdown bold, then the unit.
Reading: **9.25** A
